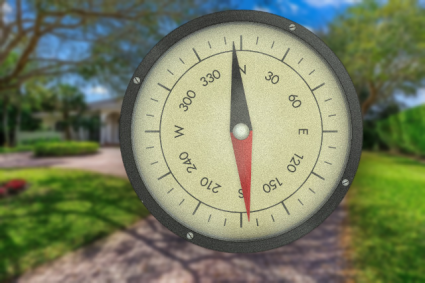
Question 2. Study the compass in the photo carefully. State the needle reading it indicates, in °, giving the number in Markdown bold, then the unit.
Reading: **175** °
